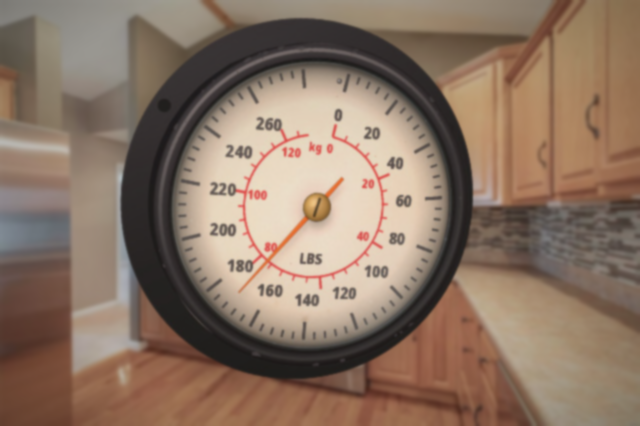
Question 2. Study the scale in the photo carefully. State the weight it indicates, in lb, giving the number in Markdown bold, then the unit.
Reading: **172** lb
